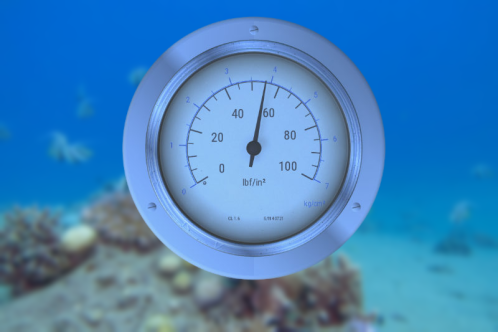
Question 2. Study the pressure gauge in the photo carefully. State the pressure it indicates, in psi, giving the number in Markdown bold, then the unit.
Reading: **55** psi
